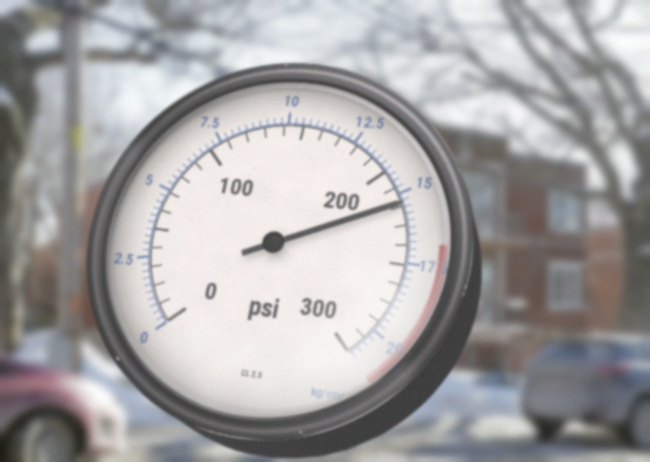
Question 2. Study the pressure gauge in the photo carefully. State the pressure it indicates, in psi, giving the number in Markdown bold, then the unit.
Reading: **220** psi
